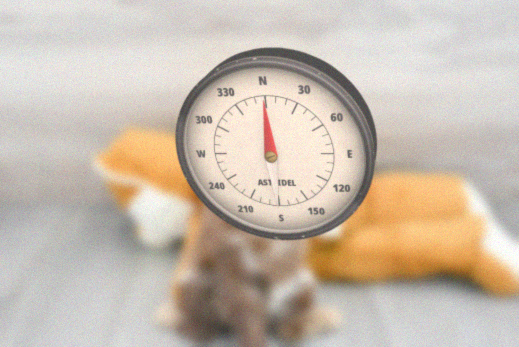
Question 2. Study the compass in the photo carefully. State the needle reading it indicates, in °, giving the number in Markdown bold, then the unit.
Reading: **0** °
